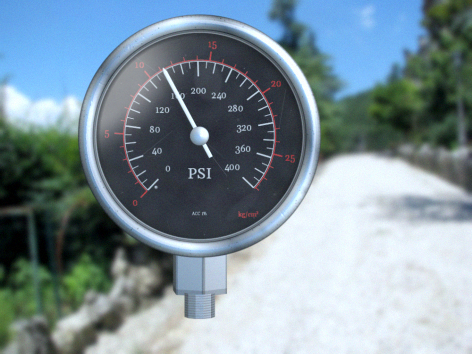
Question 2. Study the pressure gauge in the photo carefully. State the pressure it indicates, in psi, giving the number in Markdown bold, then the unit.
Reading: **160** psi
